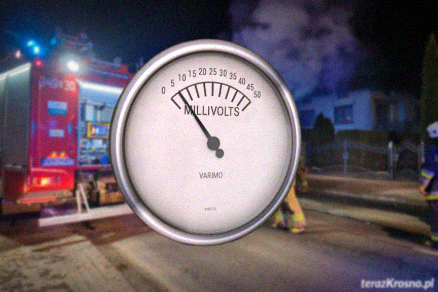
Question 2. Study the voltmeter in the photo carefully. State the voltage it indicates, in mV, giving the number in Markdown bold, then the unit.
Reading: **5** mV
